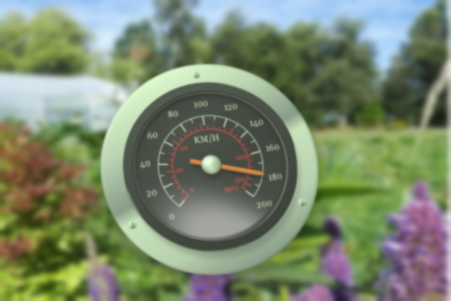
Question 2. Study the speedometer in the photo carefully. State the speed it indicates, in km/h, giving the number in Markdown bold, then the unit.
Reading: **180** km/h
